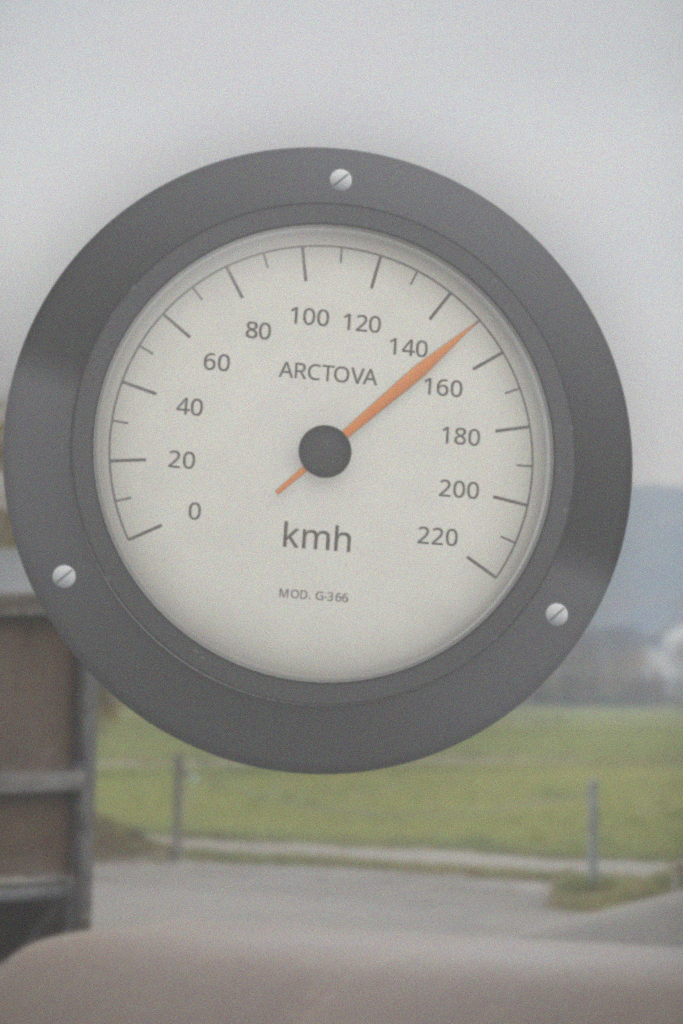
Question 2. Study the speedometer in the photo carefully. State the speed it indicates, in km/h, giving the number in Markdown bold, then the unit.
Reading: **150** km/h
